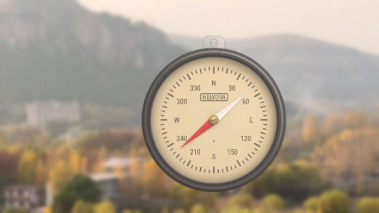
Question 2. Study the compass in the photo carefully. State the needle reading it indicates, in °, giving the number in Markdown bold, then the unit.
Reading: **230** °
